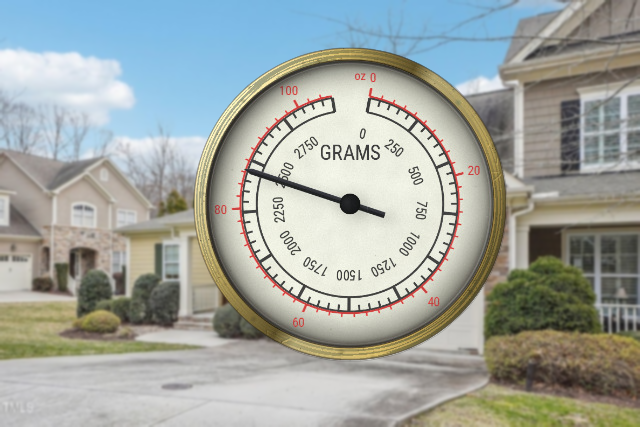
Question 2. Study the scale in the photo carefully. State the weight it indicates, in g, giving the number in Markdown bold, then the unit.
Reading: **2450** g
